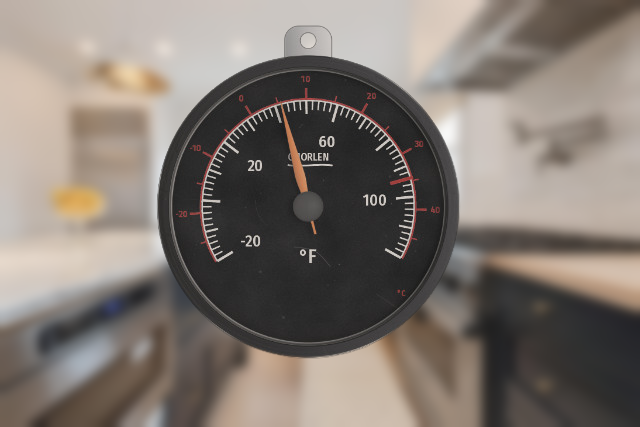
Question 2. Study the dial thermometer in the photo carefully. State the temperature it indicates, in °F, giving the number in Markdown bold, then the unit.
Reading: **42** °F
